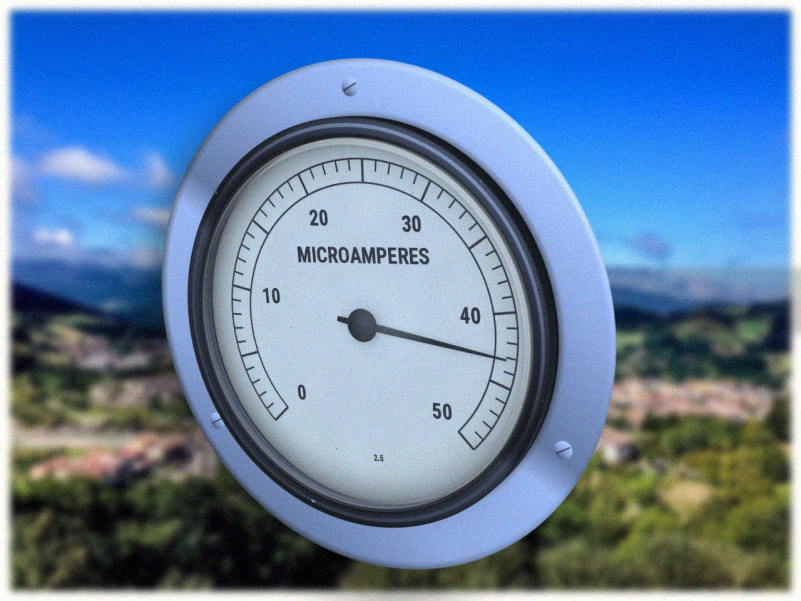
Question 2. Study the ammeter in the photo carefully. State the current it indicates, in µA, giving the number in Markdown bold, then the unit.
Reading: **43** µA
